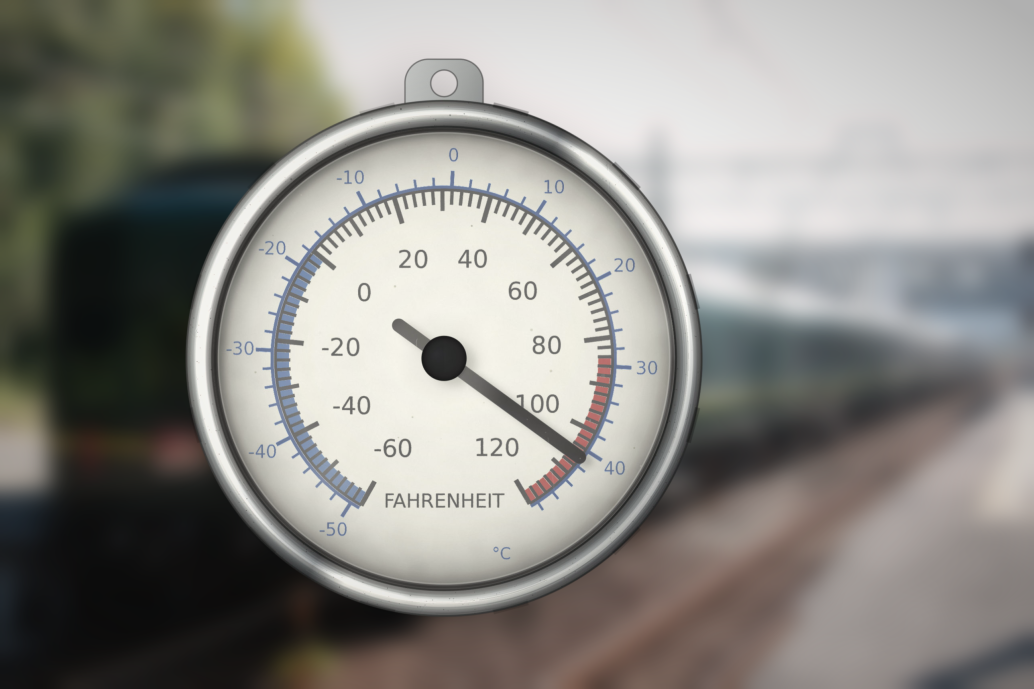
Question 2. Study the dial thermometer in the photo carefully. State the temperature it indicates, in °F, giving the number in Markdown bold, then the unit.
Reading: **106** °F
